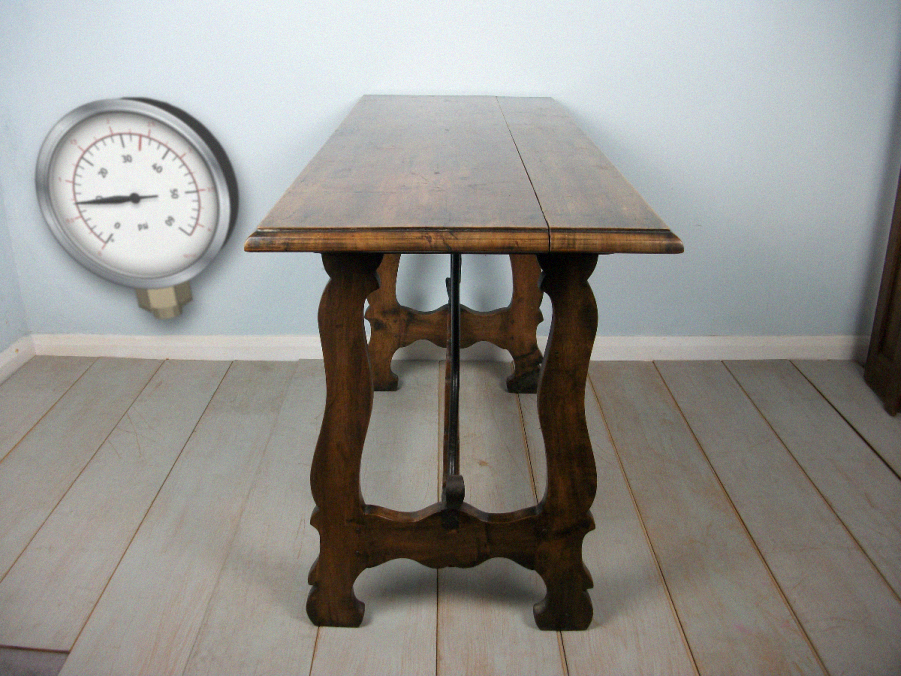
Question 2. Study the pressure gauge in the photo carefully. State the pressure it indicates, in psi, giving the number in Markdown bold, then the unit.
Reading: **10** psi
